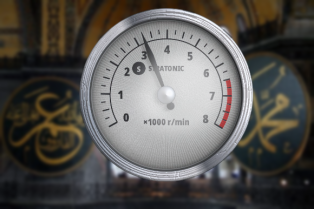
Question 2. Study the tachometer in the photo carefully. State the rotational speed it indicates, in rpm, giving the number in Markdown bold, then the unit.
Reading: **3250** rpm
